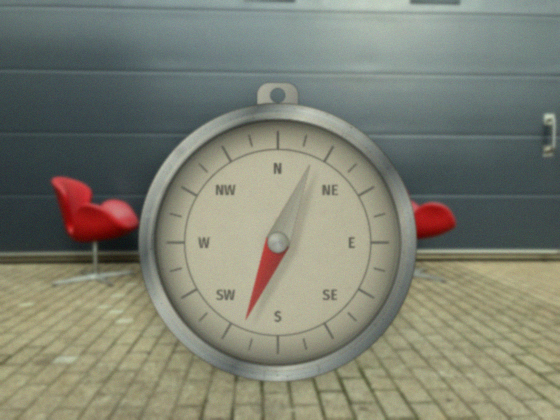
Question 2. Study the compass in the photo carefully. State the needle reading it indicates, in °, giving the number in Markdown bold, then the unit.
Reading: **202.5** °
